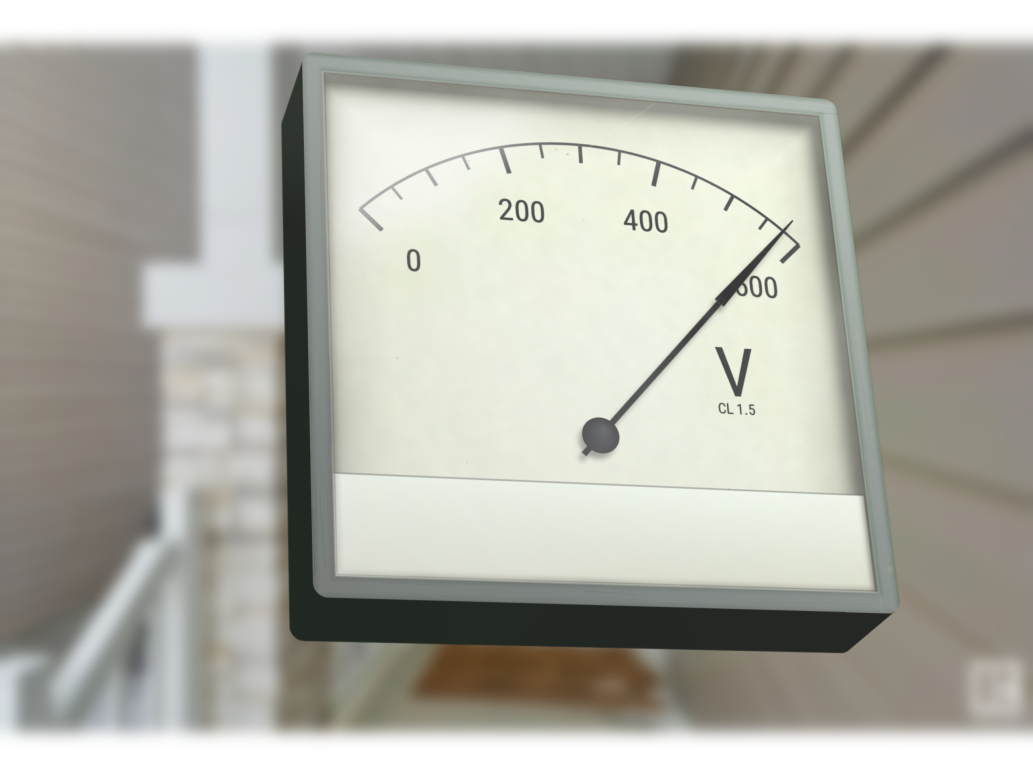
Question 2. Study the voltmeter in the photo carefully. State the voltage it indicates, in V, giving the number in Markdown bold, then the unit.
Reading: **575** V
